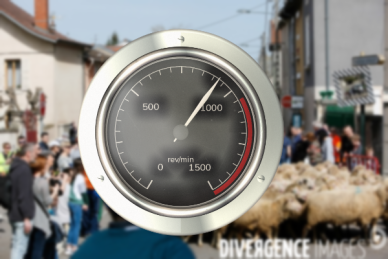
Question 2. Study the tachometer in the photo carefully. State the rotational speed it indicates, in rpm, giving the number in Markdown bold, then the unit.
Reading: **925** rpm
